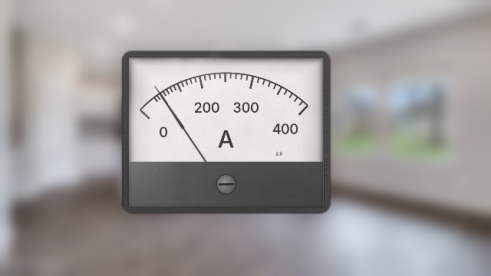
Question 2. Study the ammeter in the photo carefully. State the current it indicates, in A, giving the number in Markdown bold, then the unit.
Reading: **100** A
